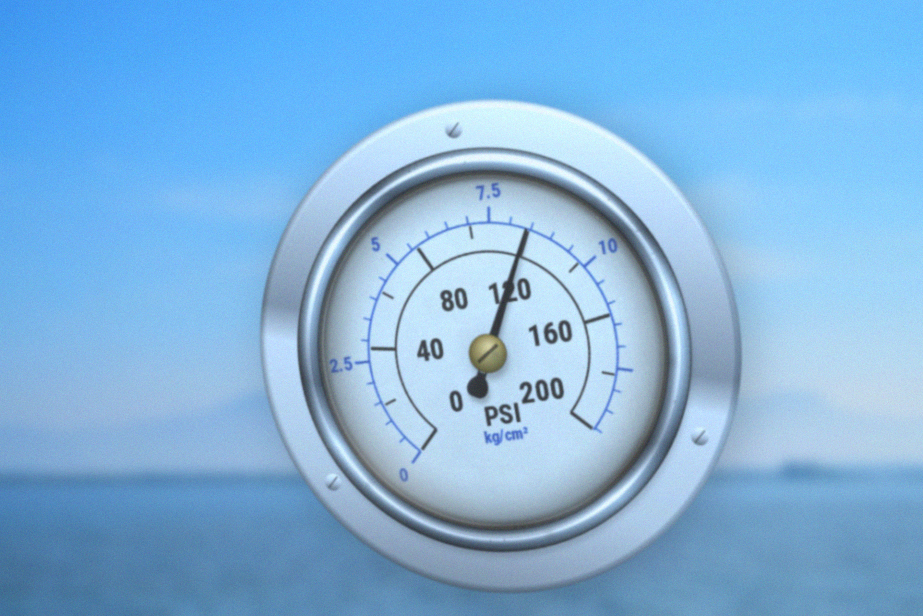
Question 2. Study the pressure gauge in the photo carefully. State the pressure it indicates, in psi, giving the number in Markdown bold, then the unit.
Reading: **120** psi
